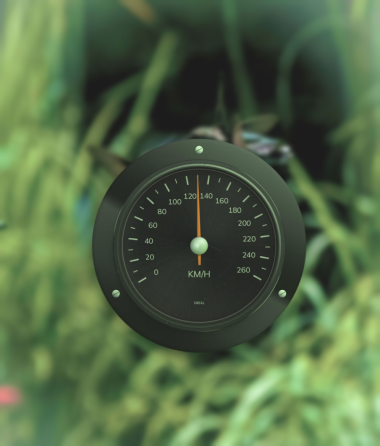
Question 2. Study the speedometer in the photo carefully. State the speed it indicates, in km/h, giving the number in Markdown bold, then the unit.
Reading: **130** km/h
